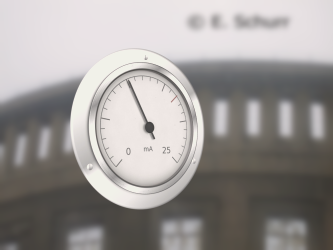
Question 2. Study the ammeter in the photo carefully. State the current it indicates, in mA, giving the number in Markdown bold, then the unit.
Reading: **10** mA
